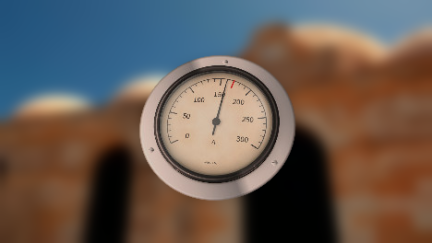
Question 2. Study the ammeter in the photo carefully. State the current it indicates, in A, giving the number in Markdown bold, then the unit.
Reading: **160** A
